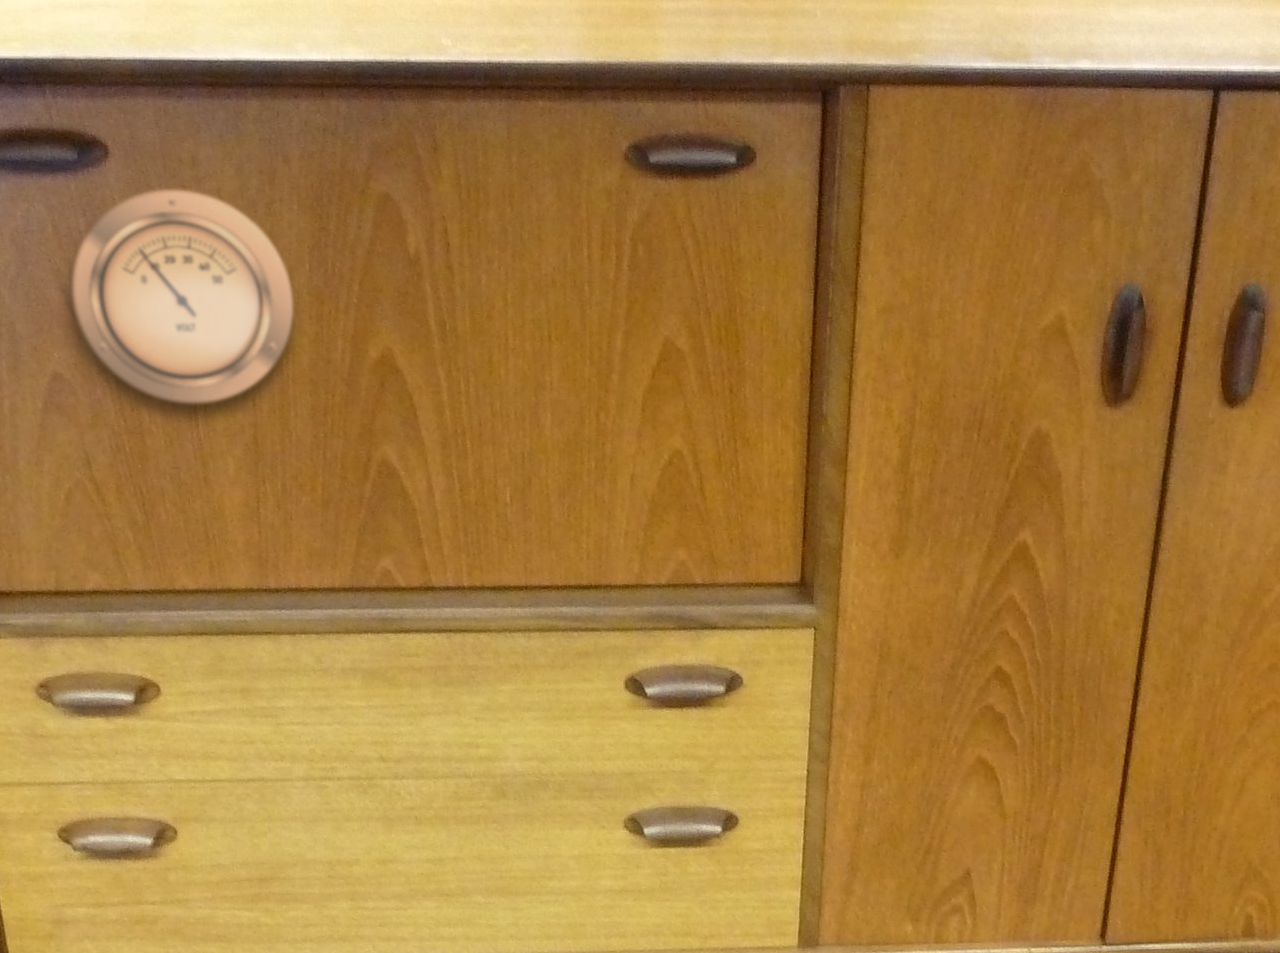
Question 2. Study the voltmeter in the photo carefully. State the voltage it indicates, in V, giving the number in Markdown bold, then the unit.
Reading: **10** V
